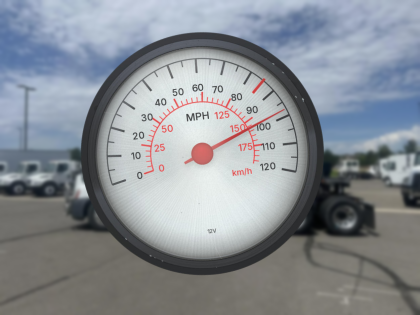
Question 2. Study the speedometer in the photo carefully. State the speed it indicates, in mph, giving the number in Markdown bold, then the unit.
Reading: **97.5** mph
